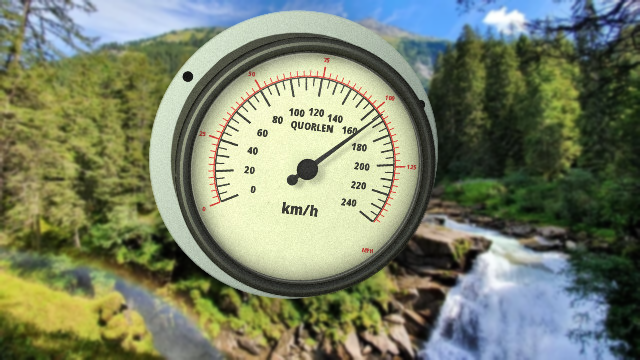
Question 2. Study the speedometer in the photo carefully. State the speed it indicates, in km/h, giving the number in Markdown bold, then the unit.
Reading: **165** km/h
